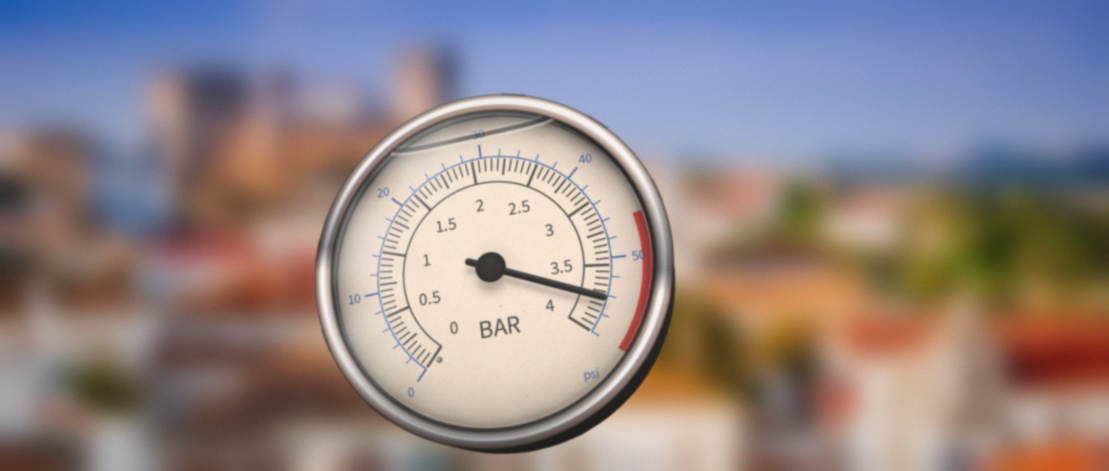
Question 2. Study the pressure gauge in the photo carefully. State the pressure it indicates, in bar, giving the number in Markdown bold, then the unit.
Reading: **3.75** bar
